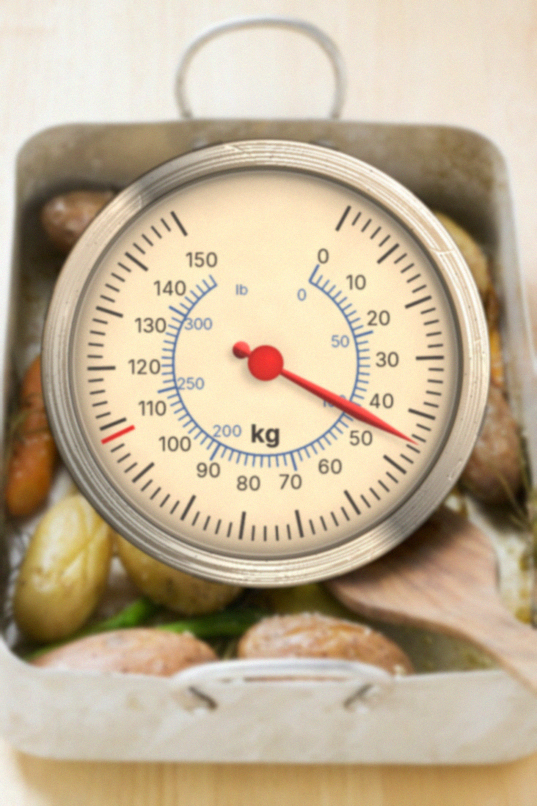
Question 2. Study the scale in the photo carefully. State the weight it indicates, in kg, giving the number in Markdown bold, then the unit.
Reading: **45** kg
